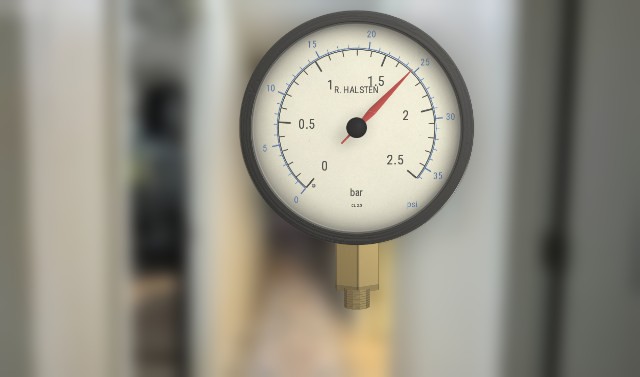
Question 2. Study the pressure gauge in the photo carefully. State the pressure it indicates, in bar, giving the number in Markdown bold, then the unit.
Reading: **1.7** bar
